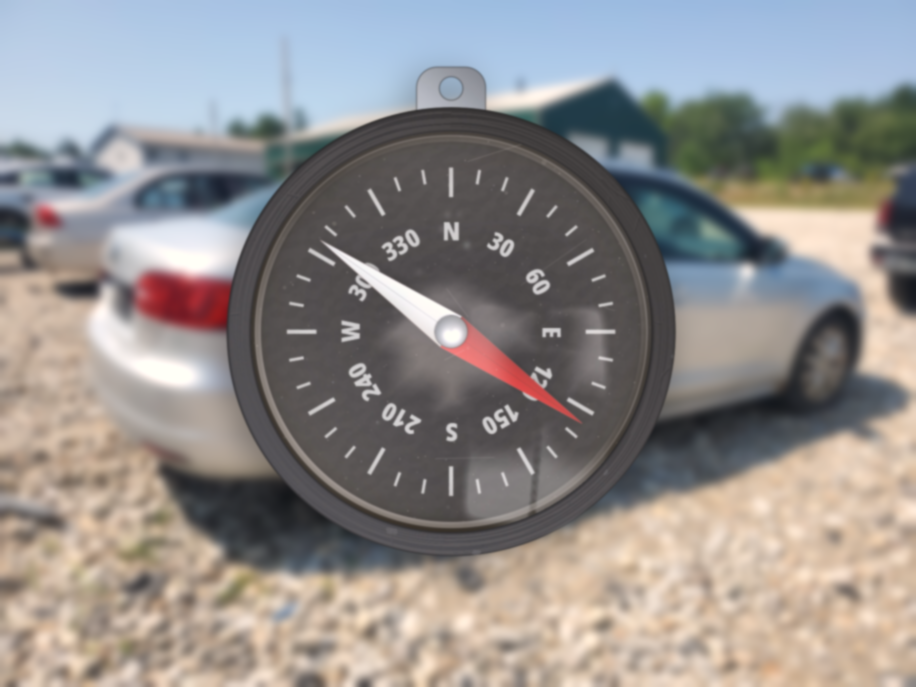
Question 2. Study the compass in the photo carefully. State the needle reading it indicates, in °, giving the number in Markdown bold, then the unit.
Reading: **125** °
